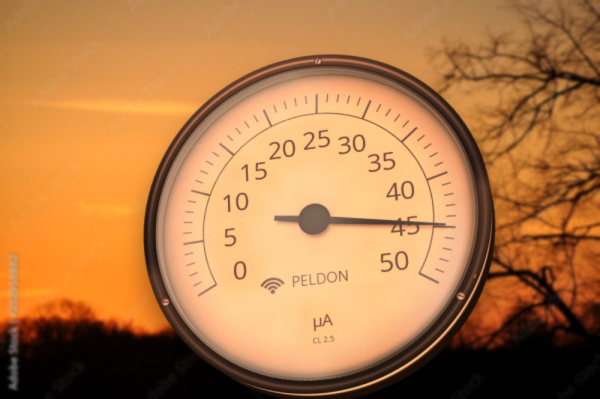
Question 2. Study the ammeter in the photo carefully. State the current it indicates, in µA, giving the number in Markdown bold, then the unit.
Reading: **45** µA
